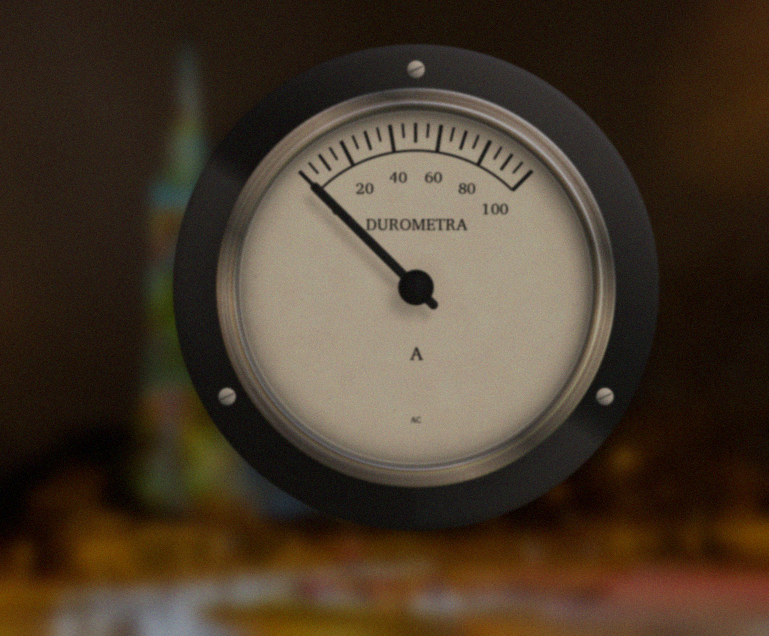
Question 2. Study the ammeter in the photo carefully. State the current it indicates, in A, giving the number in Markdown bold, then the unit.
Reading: **0** A
